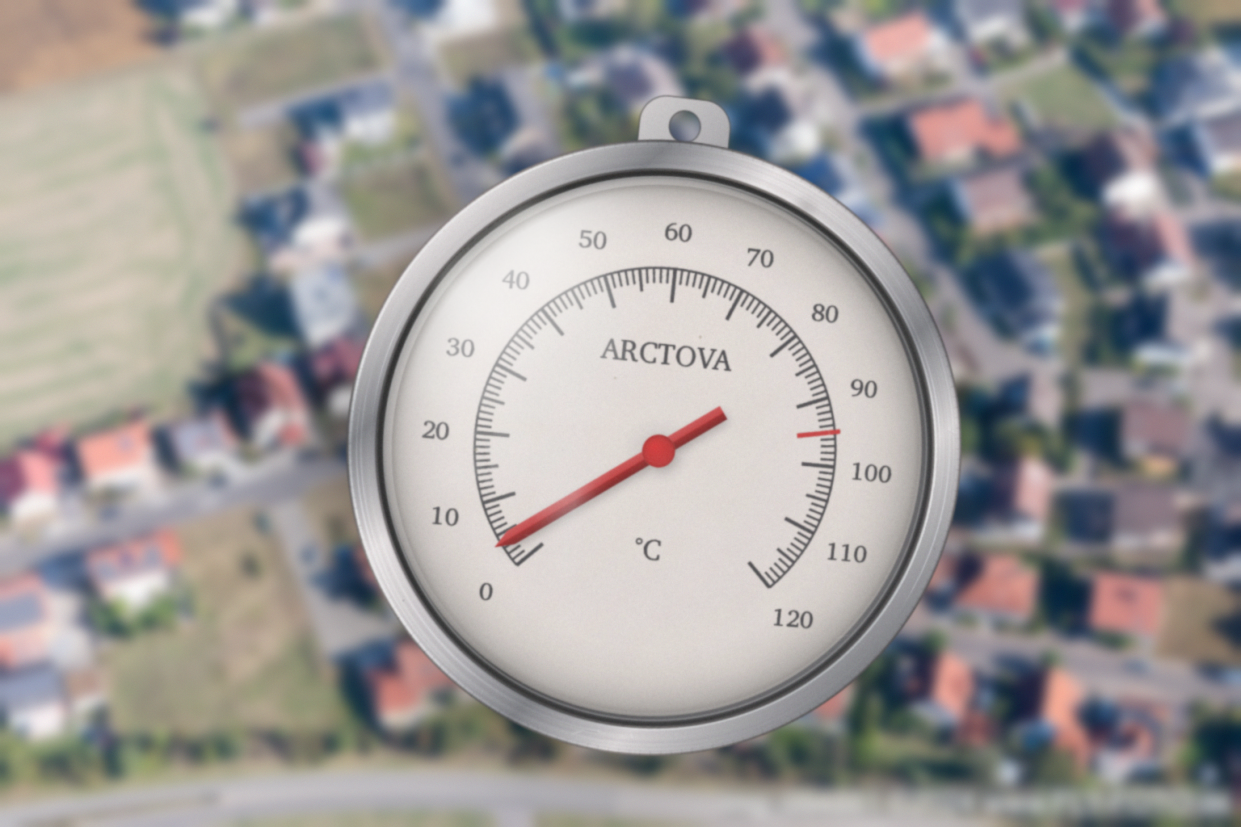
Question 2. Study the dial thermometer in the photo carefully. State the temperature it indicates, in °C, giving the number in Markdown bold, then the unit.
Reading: **4** °C
